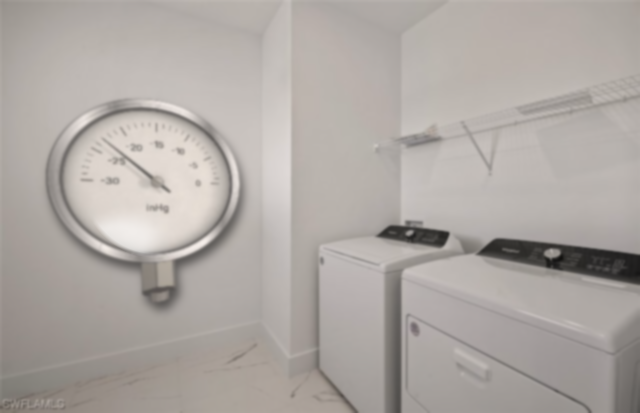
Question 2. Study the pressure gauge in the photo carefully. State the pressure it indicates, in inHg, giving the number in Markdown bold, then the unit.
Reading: **-23** inHg
